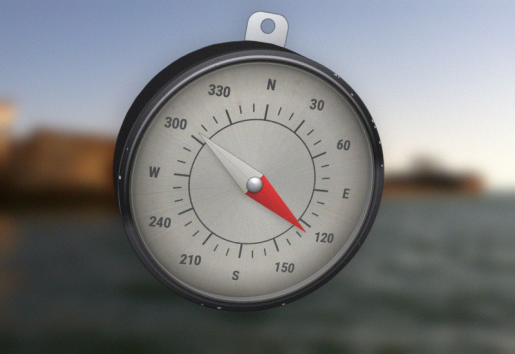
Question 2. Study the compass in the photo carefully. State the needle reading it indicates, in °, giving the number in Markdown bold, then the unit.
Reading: **125** °
